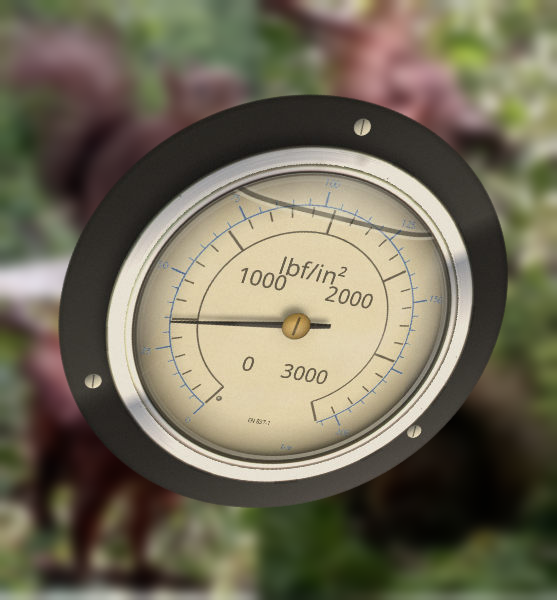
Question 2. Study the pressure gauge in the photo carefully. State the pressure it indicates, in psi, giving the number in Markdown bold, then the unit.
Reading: **500** psi
